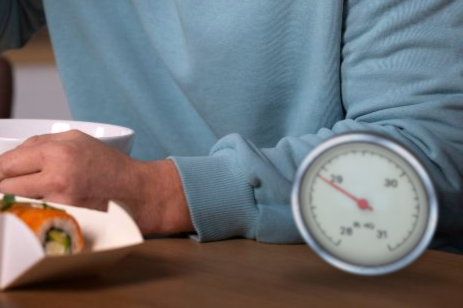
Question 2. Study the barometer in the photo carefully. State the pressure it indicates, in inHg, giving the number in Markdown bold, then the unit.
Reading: **28.9** inHg
